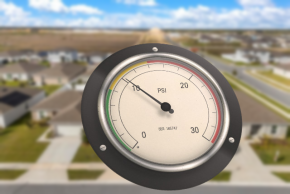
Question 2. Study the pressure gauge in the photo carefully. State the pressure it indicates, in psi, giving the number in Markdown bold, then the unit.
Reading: **10** psi
